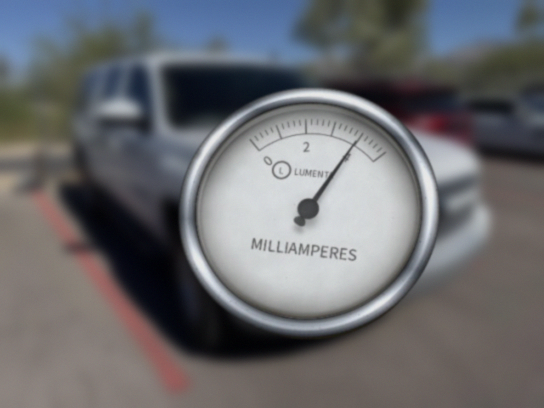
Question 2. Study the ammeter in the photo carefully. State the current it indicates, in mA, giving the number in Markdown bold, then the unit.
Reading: **4** mA
